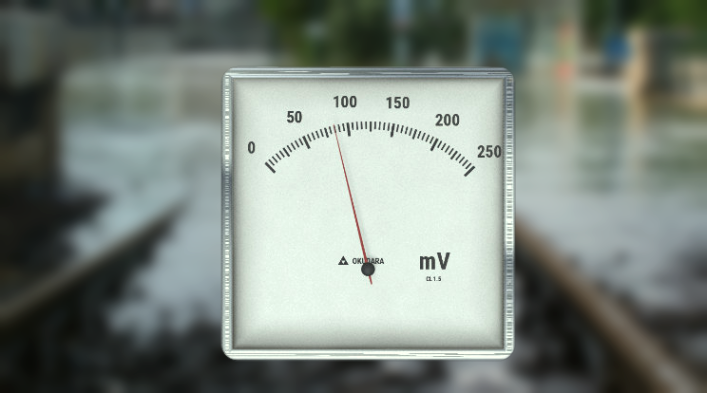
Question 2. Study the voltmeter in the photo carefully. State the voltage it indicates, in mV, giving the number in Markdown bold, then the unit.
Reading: **85** mV
